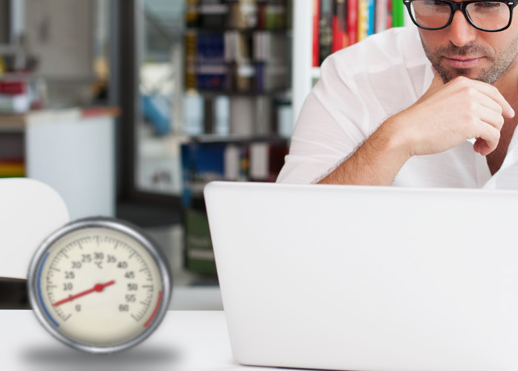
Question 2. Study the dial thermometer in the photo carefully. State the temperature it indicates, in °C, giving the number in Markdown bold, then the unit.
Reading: **5** °C
